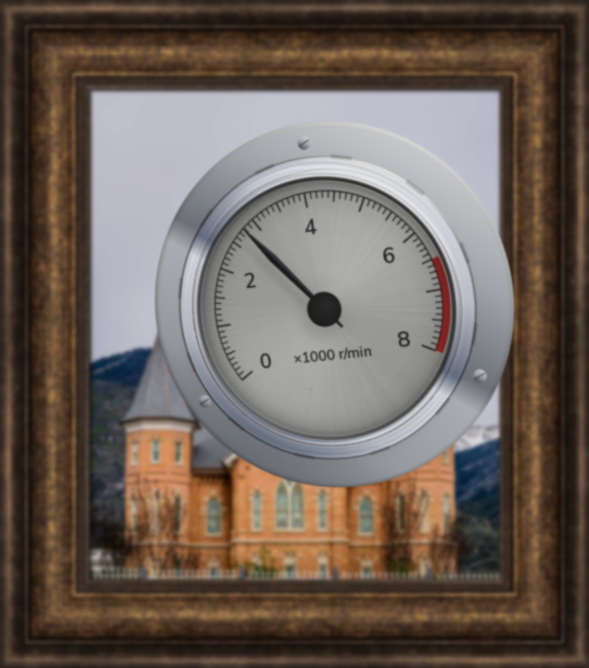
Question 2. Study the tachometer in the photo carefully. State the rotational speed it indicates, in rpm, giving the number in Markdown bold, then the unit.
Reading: **2800** rpm
